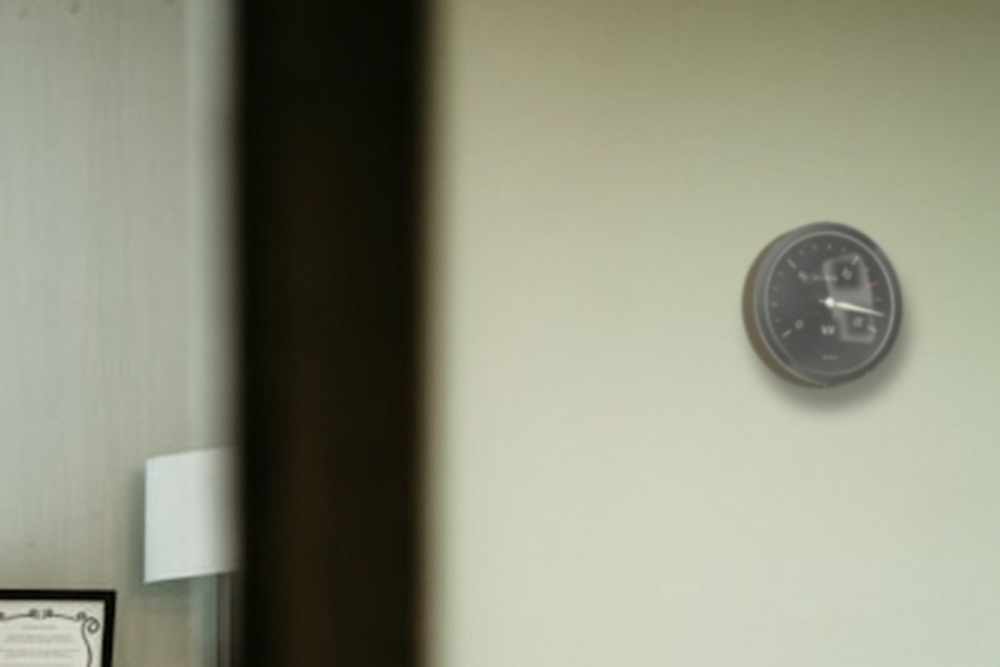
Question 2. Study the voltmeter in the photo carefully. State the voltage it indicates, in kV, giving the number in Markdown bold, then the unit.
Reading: **14** kV
